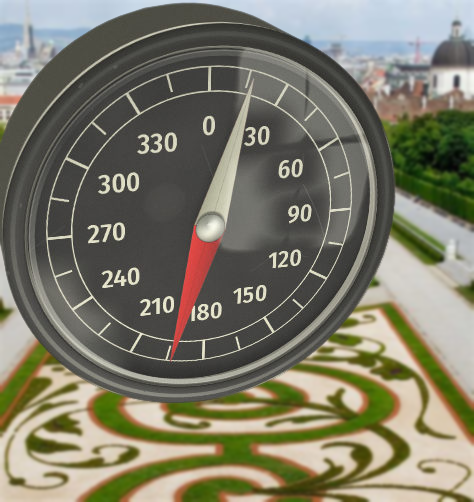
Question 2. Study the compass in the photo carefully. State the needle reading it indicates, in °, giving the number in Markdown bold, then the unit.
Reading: **195** °
